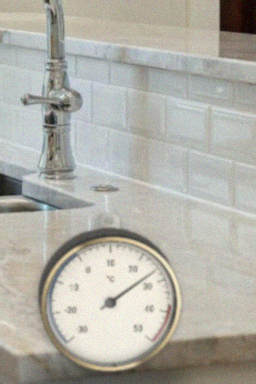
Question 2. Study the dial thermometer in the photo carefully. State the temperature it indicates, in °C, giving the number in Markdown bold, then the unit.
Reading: **26** °C
